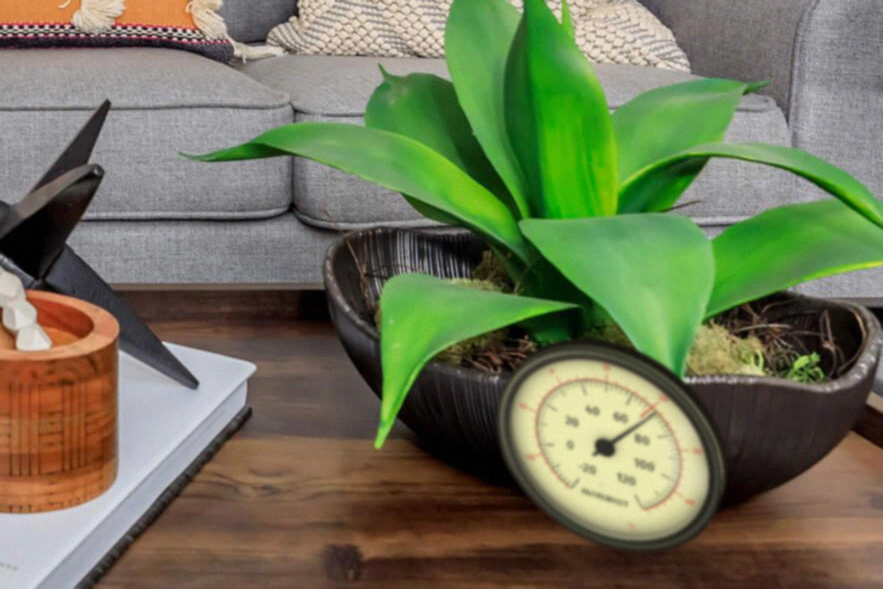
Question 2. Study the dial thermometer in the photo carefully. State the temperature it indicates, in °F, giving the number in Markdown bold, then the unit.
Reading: **70** °F
